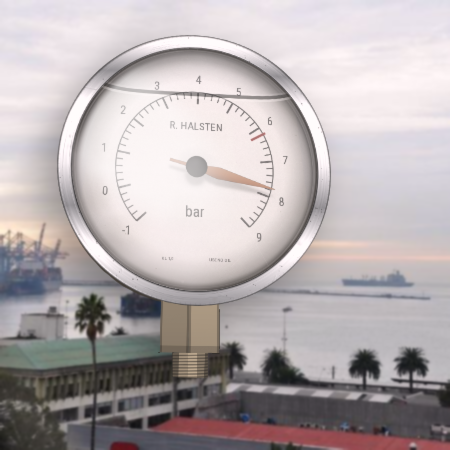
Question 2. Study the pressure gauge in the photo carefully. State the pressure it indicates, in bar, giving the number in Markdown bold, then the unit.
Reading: **7.8** bar
